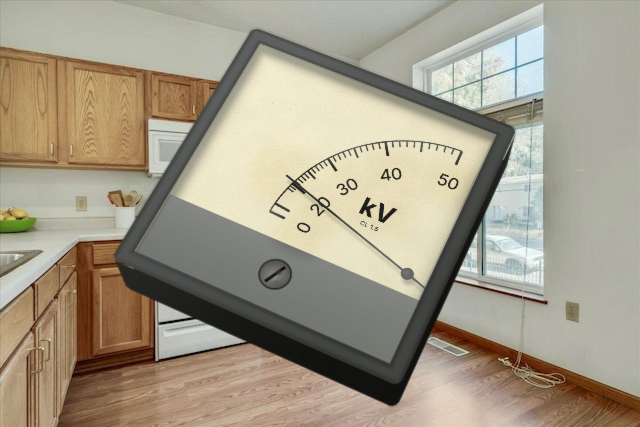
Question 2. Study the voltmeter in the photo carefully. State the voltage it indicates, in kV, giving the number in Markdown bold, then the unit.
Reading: **20** kV
